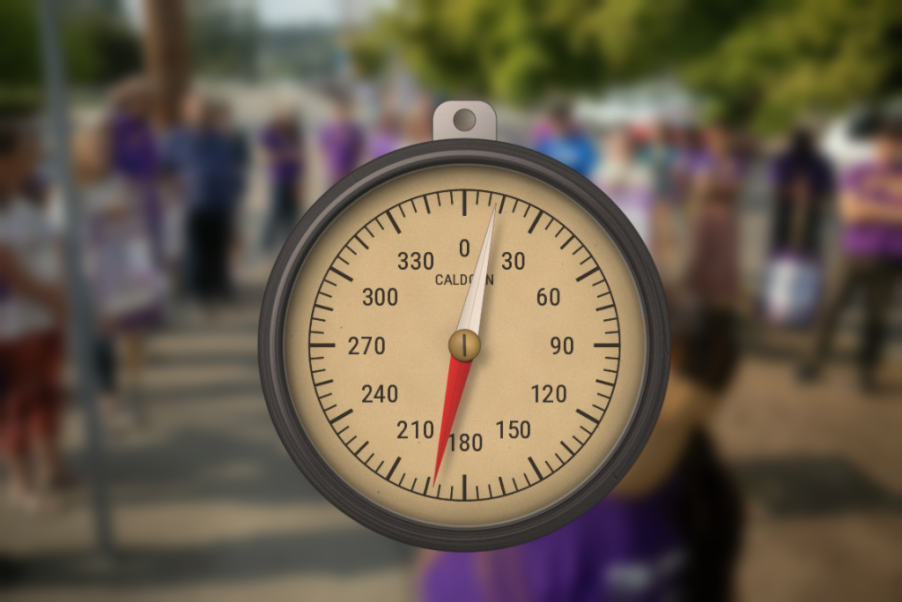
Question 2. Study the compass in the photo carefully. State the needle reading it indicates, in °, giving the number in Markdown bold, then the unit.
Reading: **192.5** °
